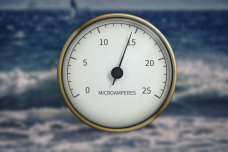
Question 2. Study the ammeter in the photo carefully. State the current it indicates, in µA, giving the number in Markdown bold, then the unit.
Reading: **14.5** µA
